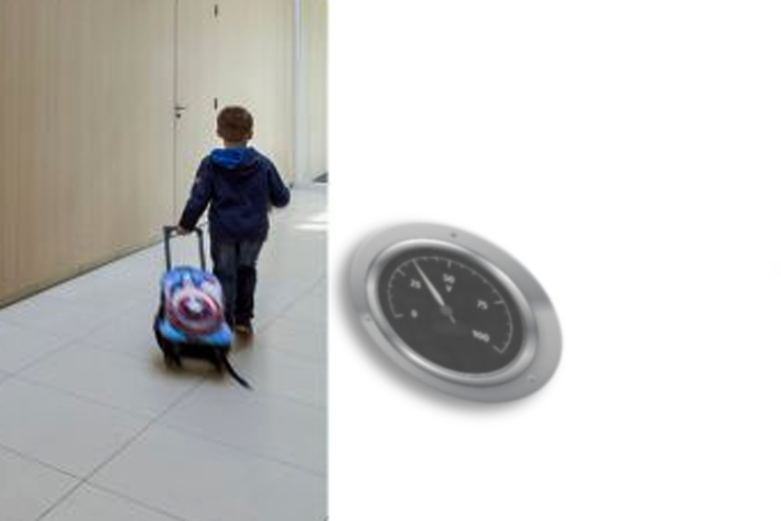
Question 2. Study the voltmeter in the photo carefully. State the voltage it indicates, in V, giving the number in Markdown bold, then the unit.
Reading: **35** V
